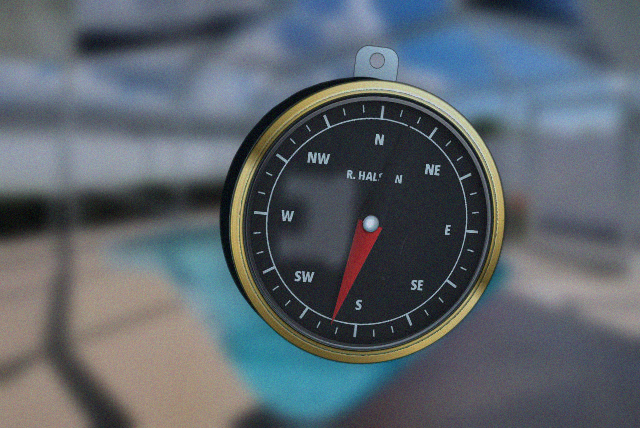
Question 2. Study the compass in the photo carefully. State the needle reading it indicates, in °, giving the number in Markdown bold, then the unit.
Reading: **195** °
